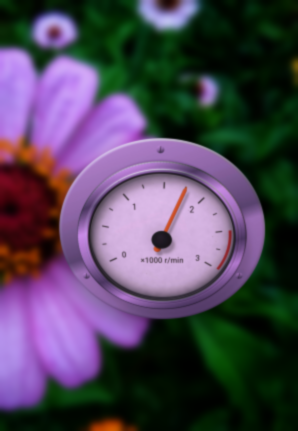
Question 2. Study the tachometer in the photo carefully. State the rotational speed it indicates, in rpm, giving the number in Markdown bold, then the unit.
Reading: **1750** rpm
